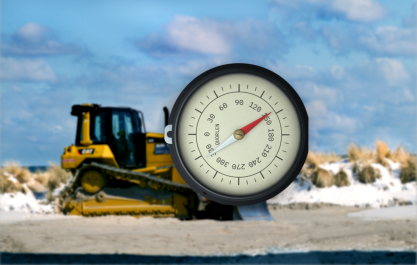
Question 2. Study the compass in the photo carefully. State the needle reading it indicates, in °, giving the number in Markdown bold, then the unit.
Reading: **145** °
